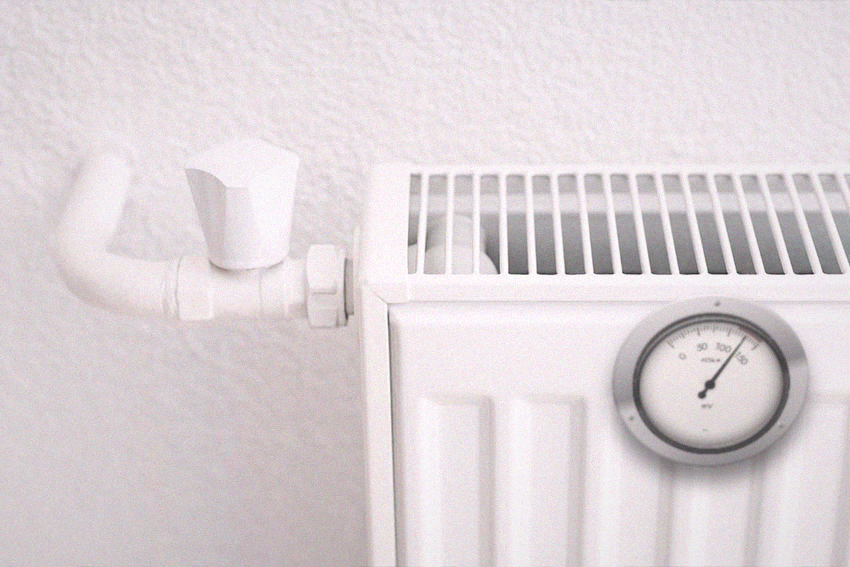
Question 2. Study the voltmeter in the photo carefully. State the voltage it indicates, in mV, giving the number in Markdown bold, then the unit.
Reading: **125** mV
